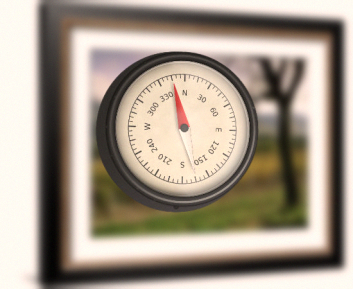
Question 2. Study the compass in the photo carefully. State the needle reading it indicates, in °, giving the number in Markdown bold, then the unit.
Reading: **345** °
